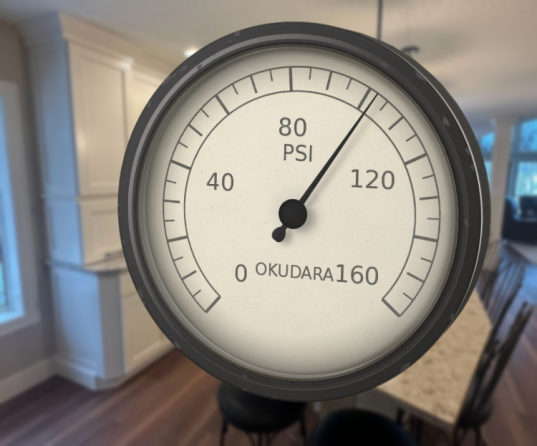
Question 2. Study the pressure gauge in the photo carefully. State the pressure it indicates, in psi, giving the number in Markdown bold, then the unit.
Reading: **102.5** psi
